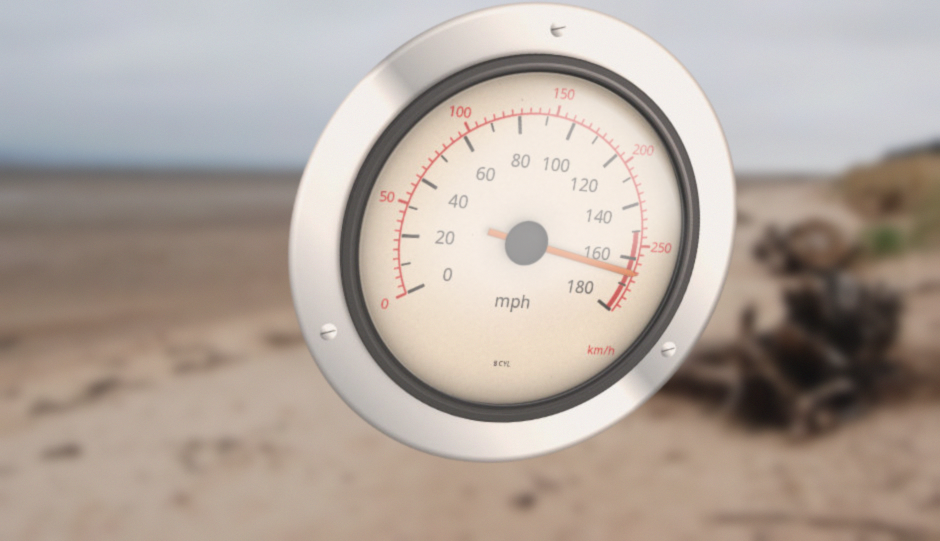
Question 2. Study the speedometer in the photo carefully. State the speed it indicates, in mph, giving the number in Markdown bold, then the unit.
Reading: **165** mph
